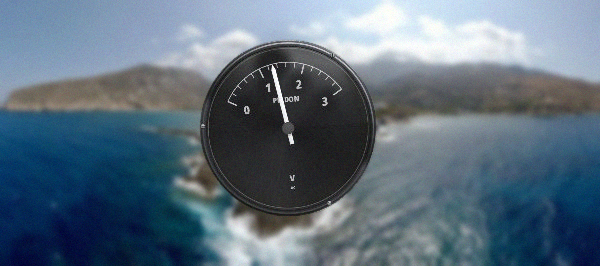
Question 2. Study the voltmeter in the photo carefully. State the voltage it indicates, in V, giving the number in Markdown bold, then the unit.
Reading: **1.3** V
